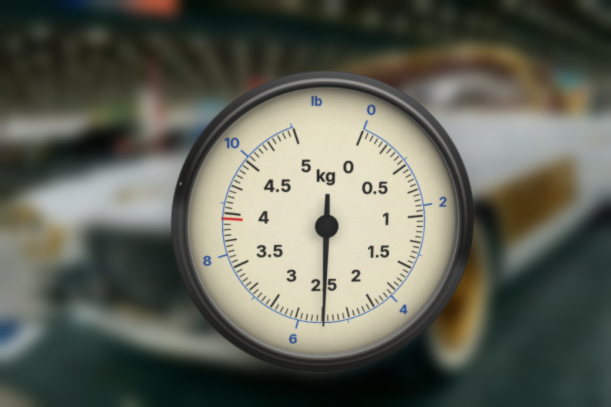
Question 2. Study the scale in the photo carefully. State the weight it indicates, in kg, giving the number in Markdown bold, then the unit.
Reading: **2.5** kg
